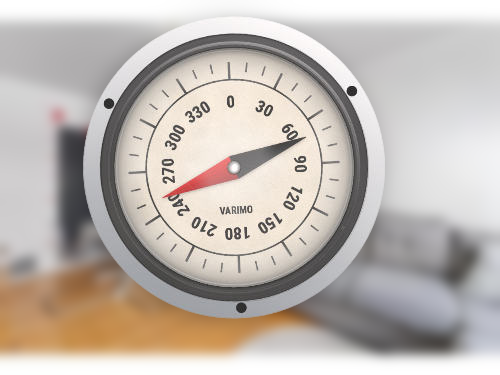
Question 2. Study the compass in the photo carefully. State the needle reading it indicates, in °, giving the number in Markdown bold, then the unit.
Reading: **250** °
